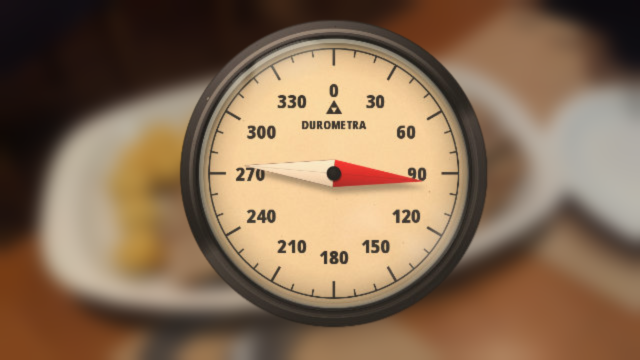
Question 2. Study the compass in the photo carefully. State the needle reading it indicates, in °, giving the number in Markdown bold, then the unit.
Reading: **95** °
